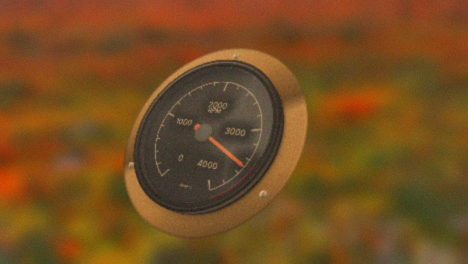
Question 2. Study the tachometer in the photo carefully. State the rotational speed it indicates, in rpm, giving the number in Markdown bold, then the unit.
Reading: **3500** rpm
